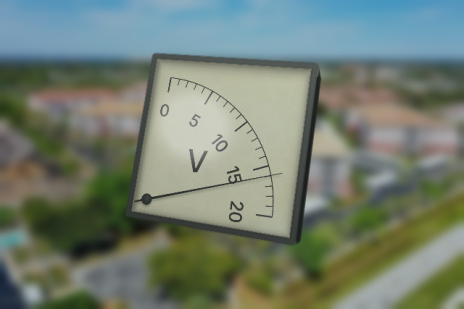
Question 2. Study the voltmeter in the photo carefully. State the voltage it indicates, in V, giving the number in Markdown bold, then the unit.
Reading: **16** V
